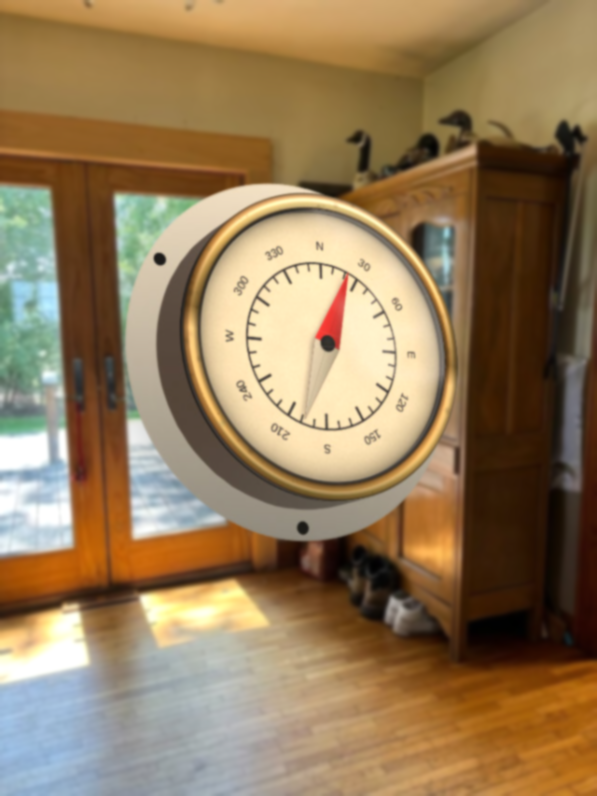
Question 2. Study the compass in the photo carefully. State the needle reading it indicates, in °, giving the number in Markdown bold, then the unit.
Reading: **20** °
